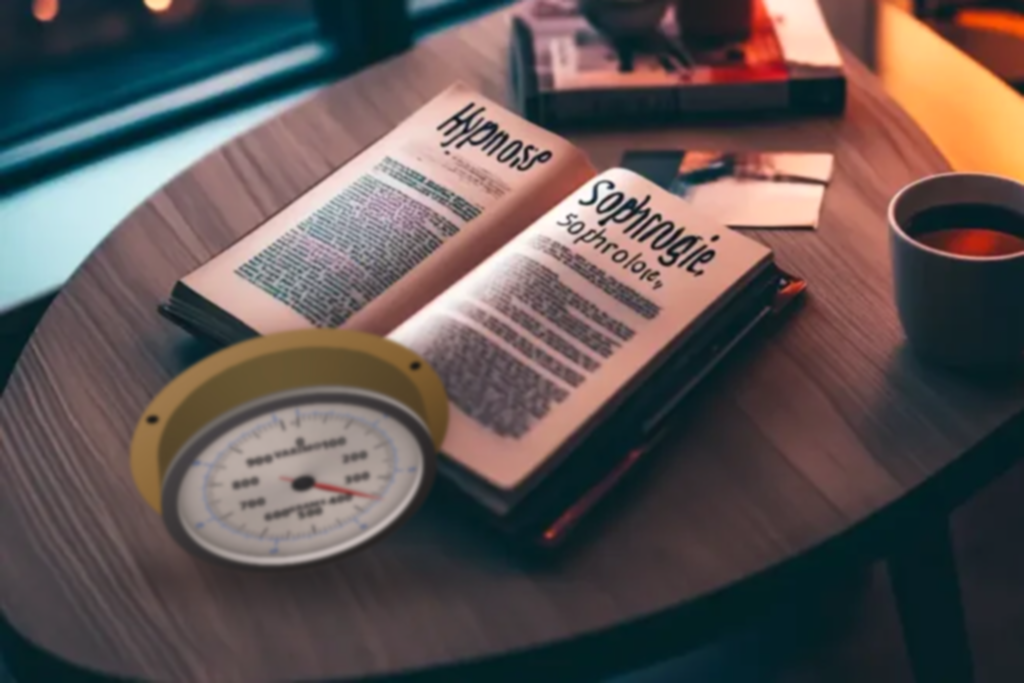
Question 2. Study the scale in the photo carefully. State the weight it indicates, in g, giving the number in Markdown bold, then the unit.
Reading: **350** g
